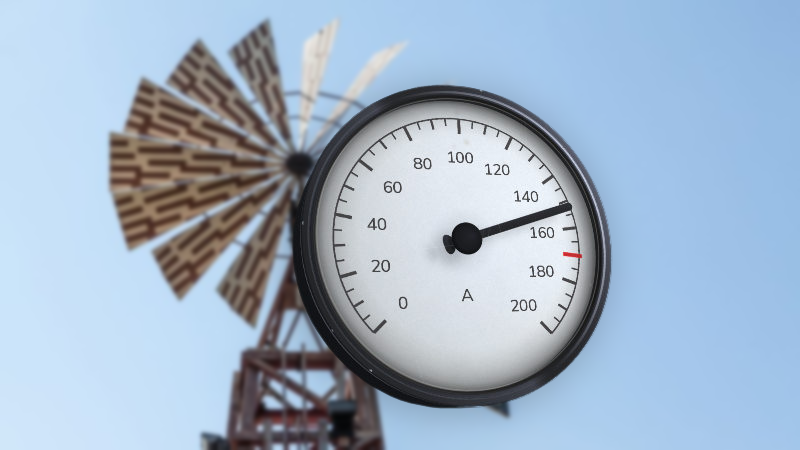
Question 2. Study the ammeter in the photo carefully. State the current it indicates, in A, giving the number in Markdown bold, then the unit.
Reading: **152.5** A
